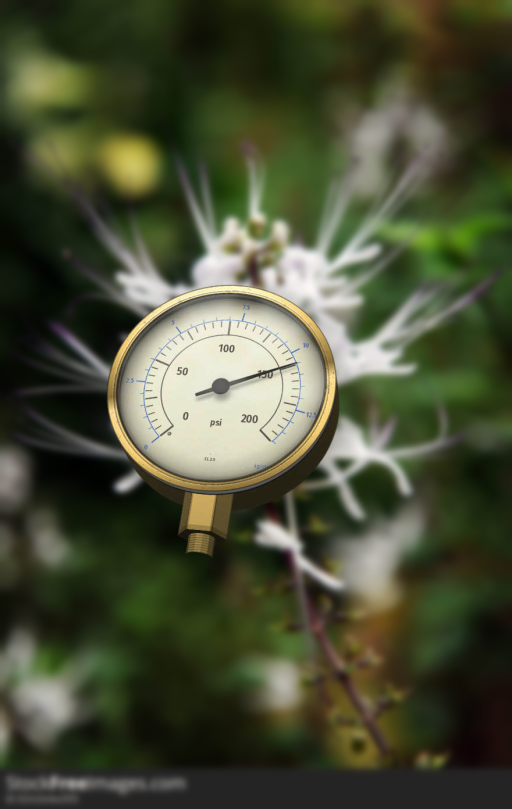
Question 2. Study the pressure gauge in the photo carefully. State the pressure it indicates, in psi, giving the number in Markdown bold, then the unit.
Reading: **150** psi
